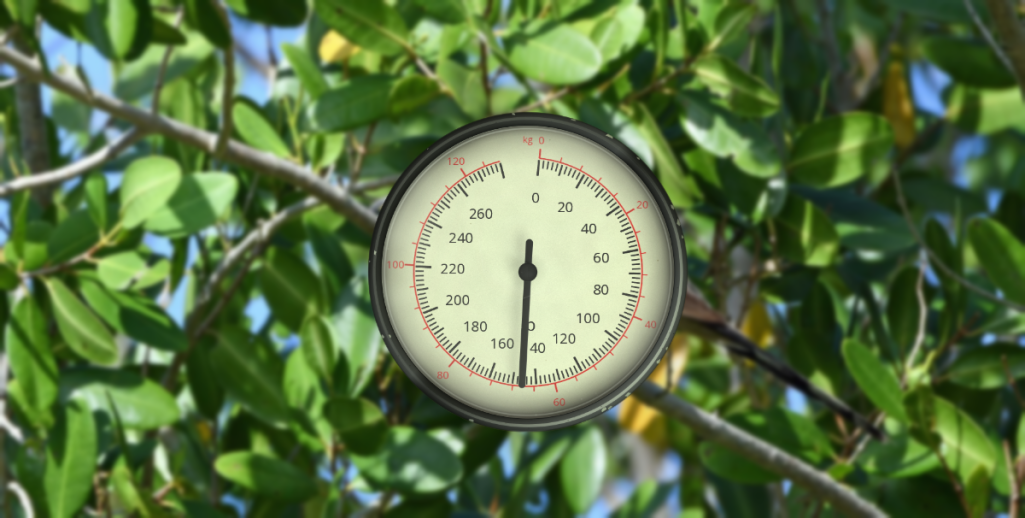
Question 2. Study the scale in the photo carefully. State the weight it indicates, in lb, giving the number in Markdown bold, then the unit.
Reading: **146** lb
